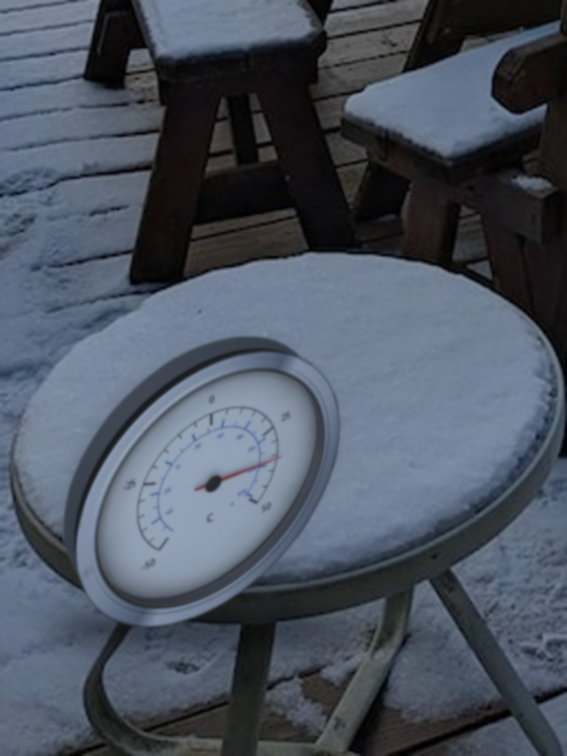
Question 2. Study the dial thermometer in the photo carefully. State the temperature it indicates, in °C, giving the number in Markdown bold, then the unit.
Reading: **35** °C
